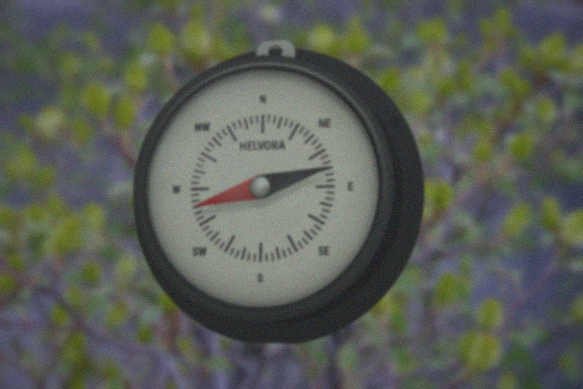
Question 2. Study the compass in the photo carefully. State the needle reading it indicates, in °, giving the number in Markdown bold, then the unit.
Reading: **255** °
